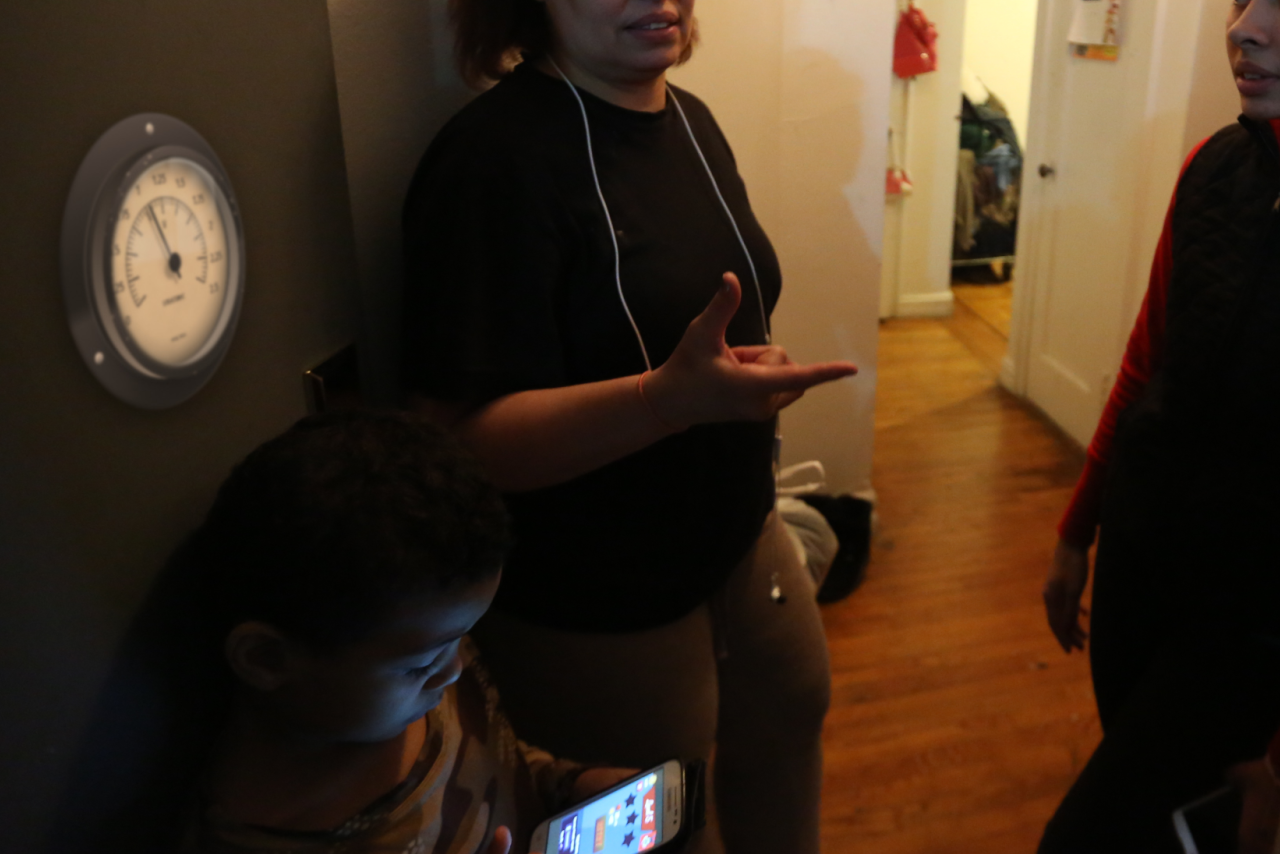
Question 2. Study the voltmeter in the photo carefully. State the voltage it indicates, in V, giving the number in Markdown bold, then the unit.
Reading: **1** V
